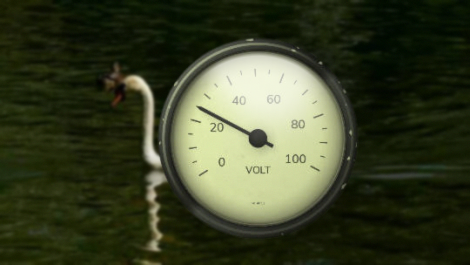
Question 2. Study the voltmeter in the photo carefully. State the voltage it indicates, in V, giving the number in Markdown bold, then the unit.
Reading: **25** V
